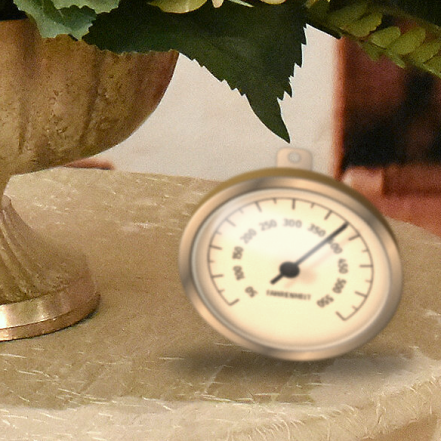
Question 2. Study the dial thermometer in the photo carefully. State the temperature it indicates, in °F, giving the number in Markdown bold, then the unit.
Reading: **375** °F
